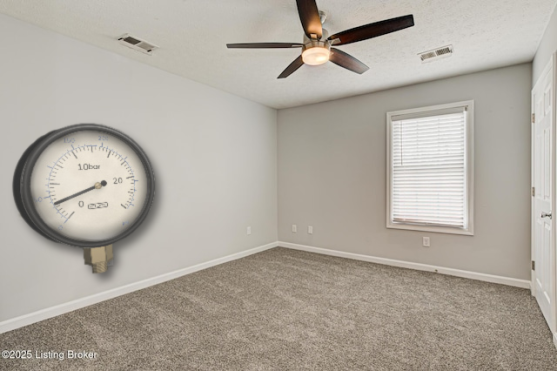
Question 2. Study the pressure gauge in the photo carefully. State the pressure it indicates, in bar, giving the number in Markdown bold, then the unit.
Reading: **2.5** bar
